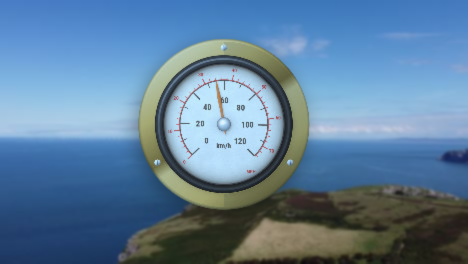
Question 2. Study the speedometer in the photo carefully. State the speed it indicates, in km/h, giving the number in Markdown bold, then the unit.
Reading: **55** km/h
